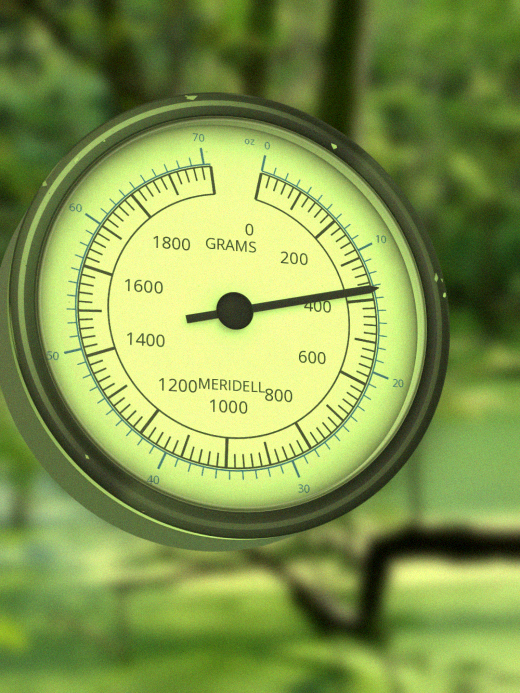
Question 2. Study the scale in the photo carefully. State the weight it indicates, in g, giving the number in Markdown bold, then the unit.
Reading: **380** g
